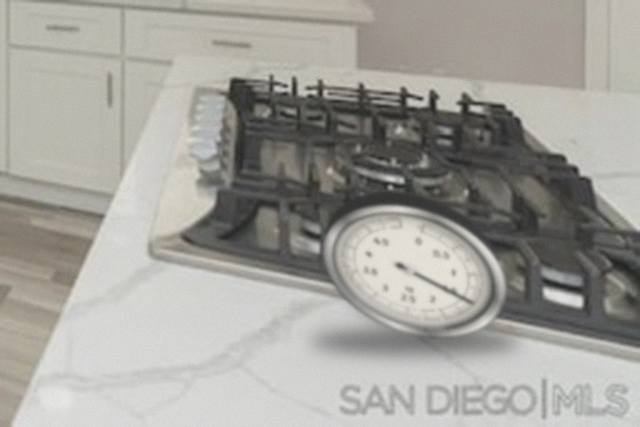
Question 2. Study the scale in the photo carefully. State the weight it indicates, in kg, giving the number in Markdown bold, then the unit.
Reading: **1.5** kg
